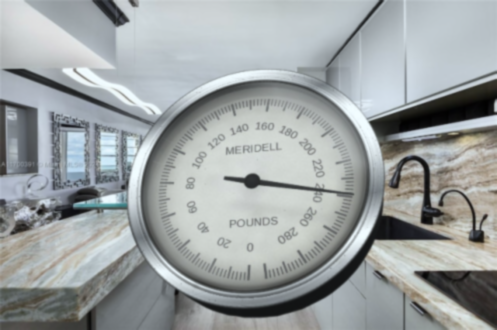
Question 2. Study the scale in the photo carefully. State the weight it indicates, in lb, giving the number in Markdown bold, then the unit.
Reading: **240** lb
